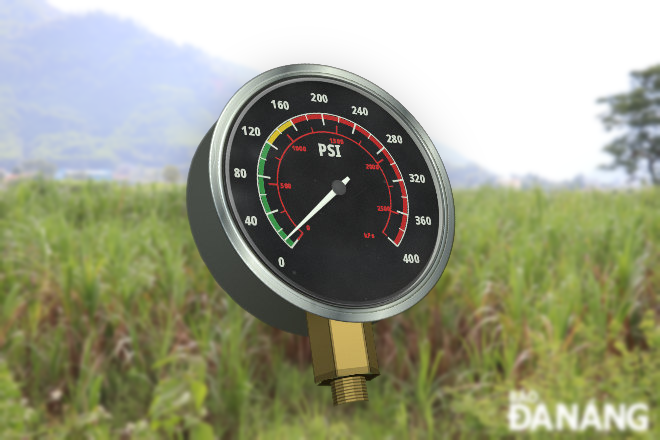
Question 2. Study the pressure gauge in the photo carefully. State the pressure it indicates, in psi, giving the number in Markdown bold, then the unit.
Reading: **10** psi
